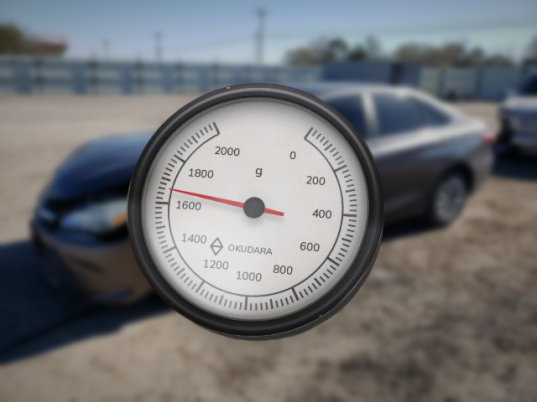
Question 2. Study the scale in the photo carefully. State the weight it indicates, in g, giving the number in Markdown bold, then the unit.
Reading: **1660** g
